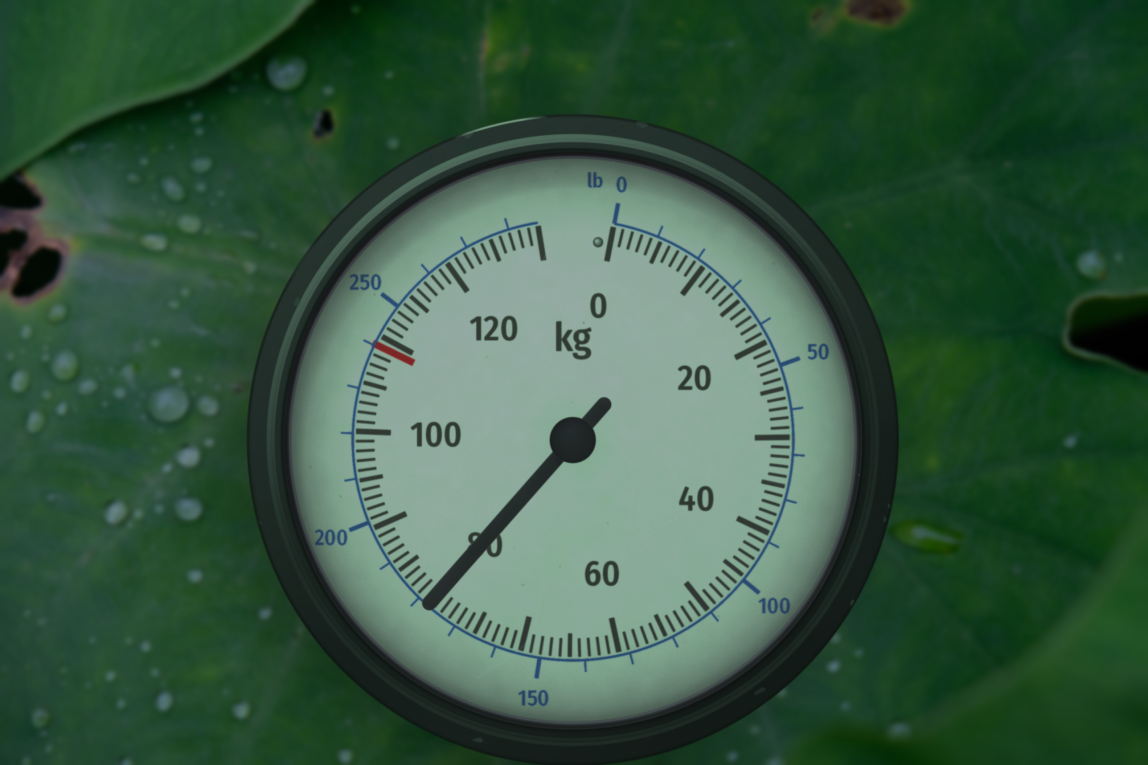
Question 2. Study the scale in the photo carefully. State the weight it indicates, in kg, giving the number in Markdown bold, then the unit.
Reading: **80.5** kg
